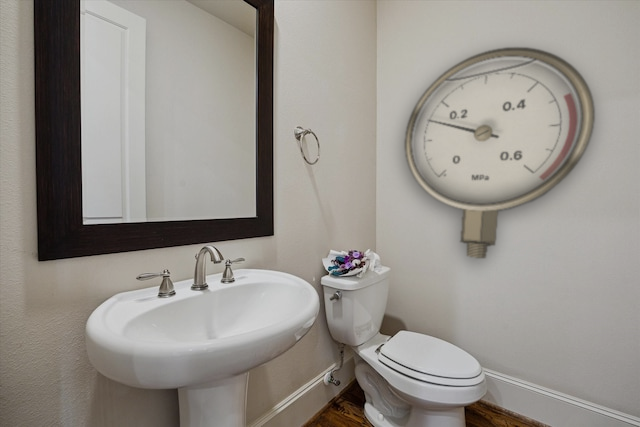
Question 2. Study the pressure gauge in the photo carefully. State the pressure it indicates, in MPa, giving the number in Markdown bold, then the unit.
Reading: **0.15** MPa
